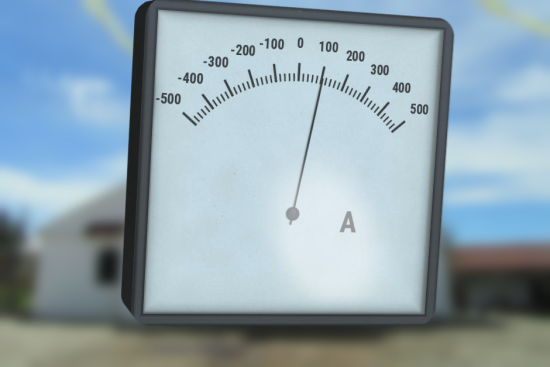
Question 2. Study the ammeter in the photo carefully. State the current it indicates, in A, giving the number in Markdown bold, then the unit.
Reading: **100** A
